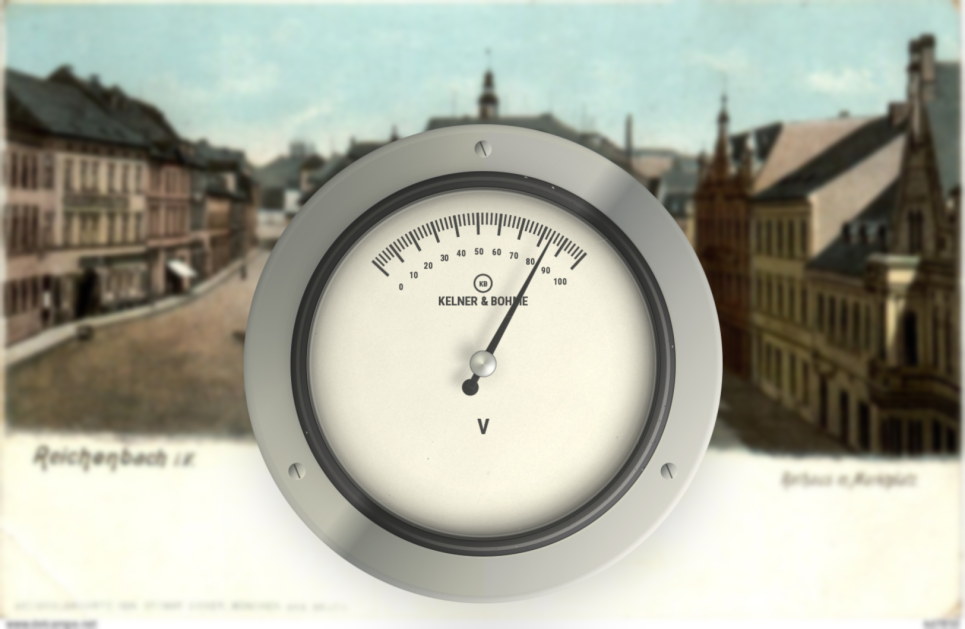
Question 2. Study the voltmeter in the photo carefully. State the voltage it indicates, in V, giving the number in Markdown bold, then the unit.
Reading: **84** V
